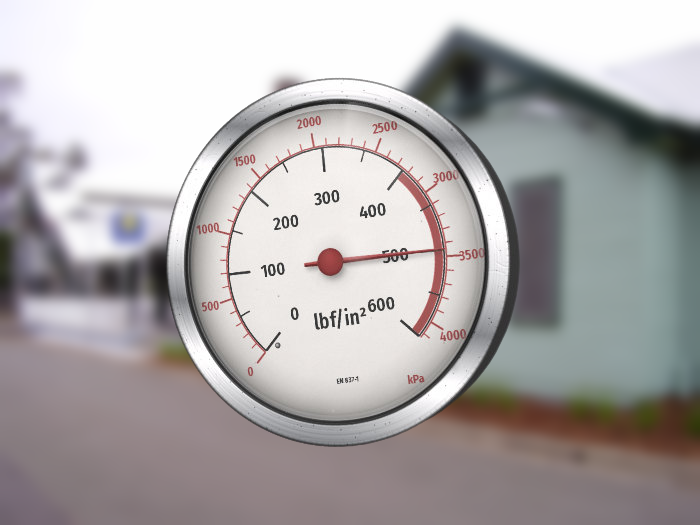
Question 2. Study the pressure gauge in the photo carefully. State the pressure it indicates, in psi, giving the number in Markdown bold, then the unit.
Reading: **500** psi
